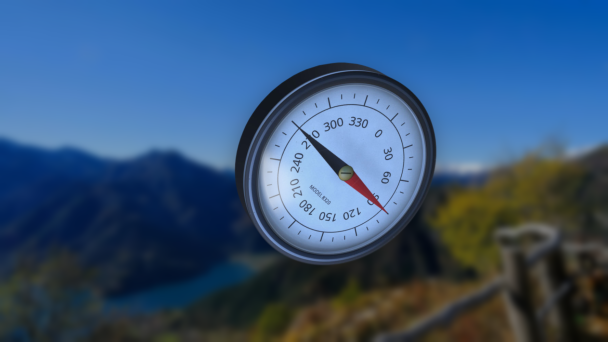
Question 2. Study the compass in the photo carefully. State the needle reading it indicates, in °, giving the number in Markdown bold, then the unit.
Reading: **90** °
